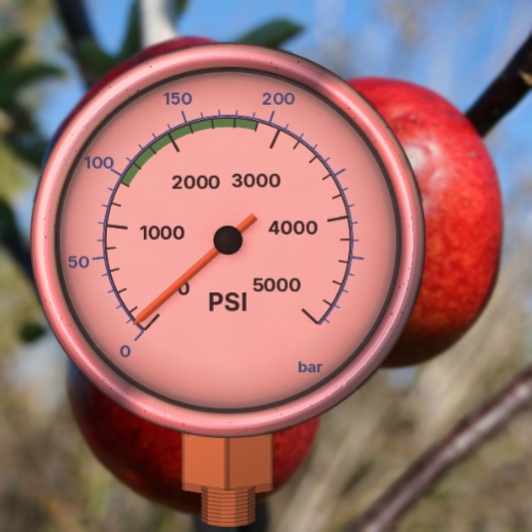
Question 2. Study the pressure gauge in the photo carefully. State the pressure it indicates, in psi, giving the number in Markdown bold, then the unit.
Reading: **100** psi
